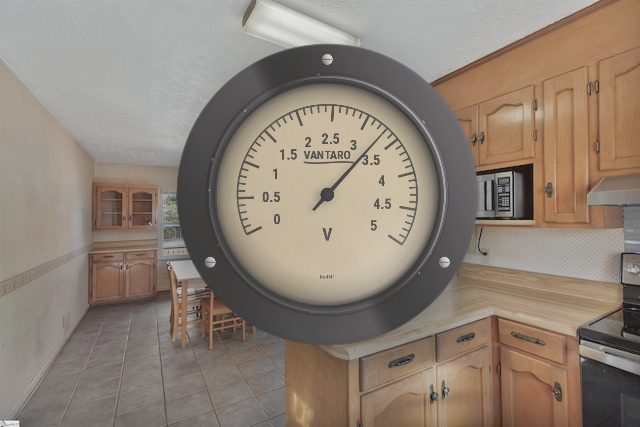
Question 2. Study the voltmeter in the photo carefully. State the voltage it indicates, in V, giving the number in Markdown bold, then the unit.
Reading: **3.3** V
